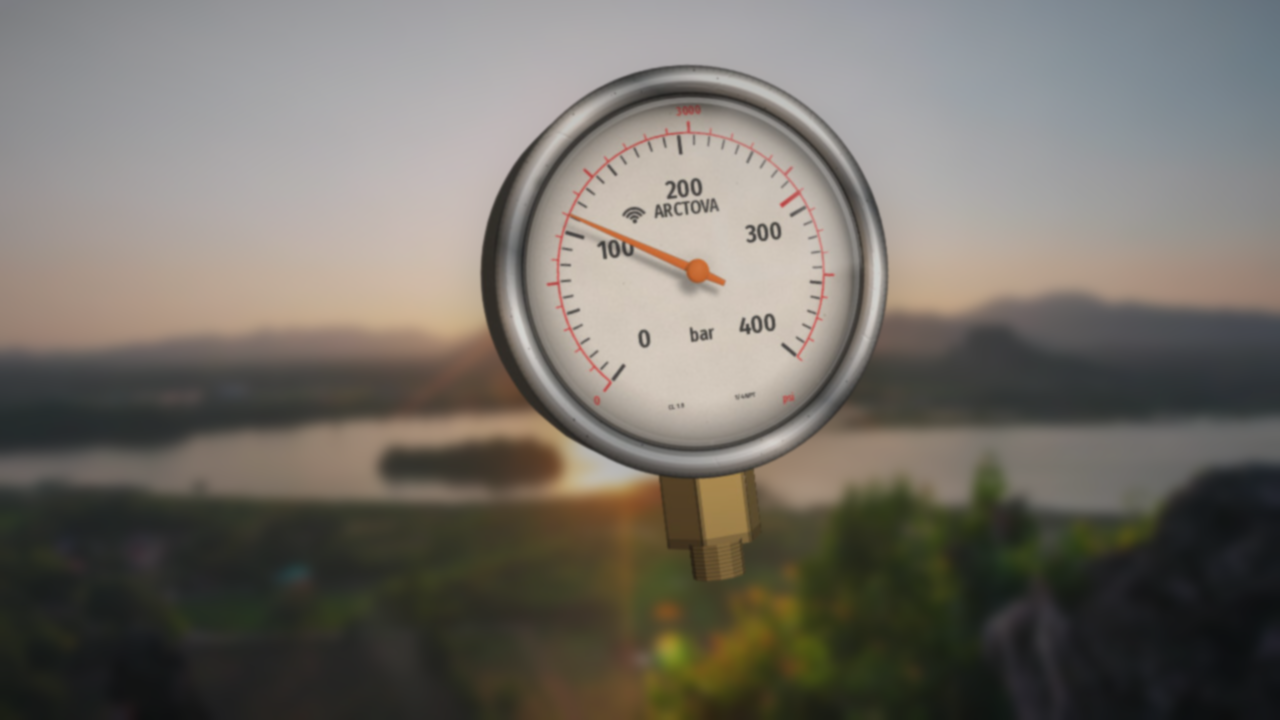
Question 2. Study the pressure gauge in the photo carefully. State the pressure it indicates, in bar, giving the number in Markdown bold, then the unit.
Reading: **110** bar
